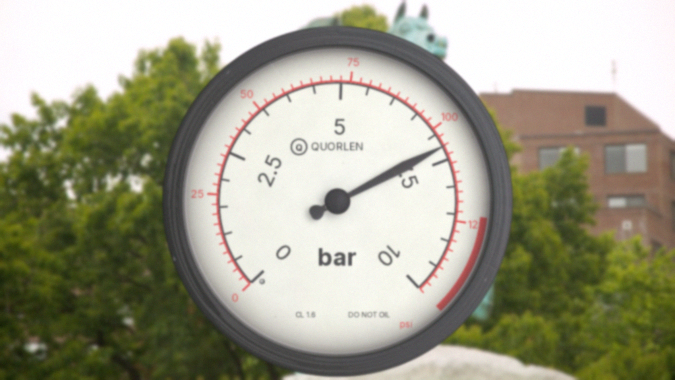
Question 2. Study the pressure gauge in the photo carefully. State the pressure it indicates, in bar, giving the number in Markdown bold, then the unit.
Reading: **7.25** bar
